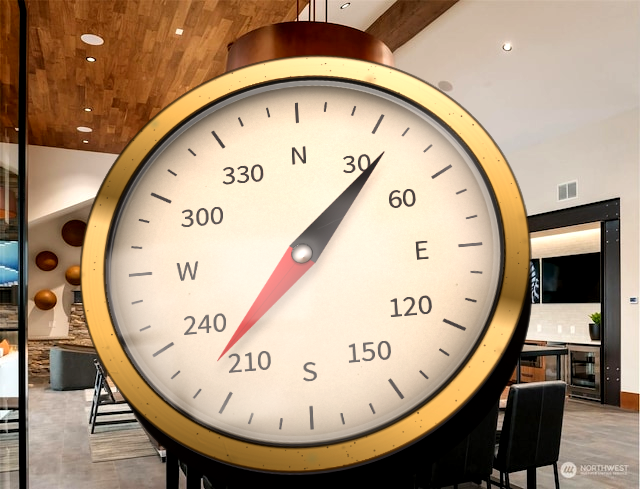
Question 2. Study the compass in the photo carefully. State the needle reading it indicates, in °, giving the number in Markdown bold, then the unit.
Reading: **220** °
